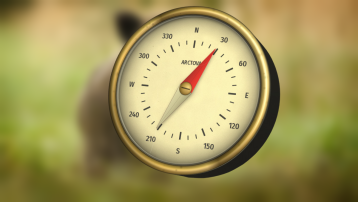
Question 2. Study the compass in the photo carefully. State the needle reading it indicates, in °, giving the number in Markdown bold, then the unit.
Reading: **30** °
